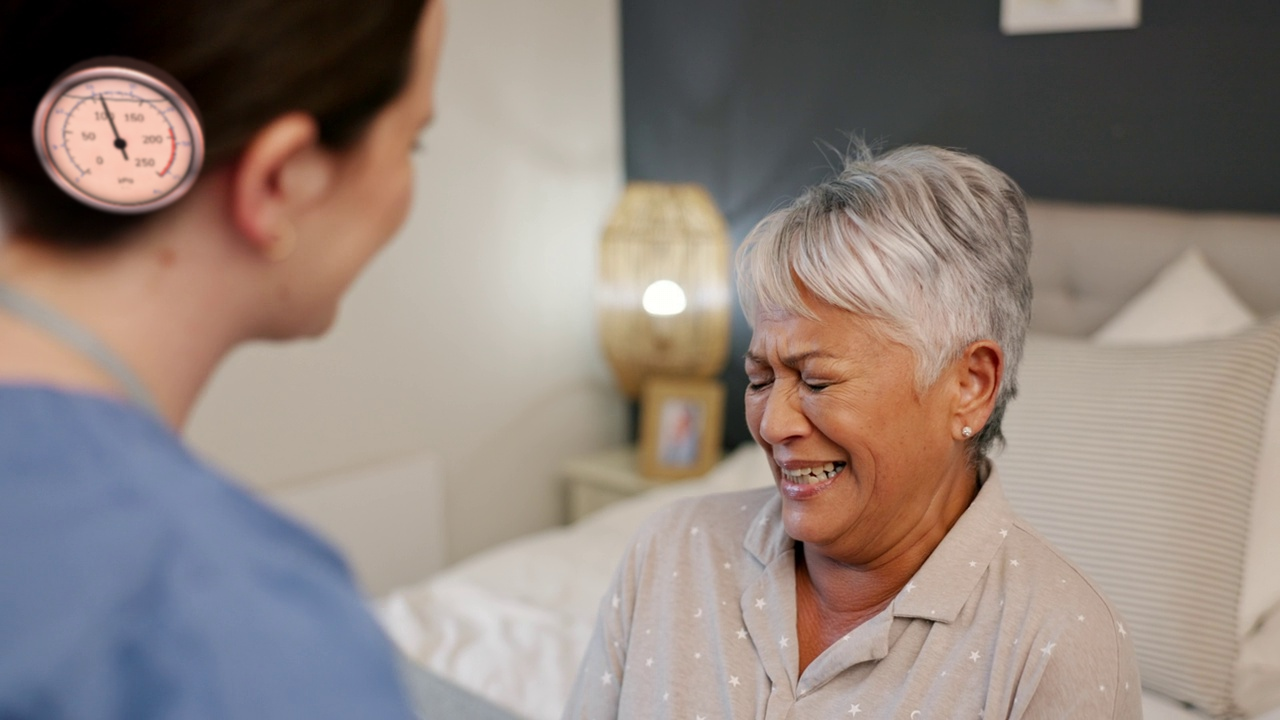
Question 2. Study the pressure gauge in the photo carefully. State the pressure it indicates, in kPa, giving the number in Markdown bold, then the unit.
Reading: **110** kPa
